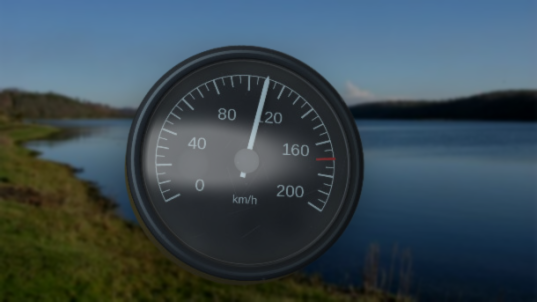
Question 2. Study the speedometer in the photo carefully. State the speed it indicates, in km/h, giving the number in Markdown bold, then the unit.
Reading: **110** km/h
